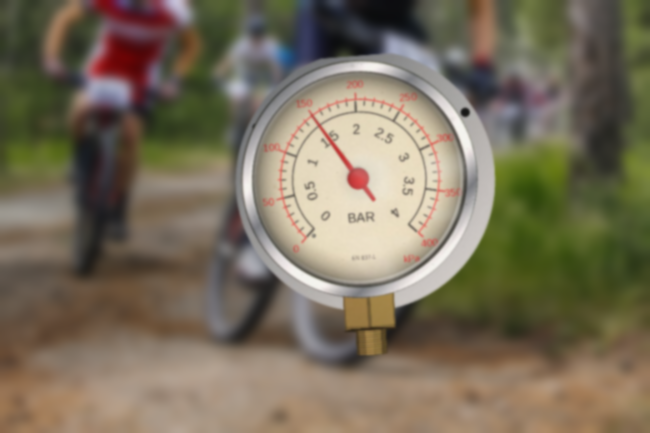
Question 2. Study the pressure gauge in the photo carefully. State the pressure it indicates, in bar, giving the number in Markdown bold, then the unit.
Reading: **1.5** bar
